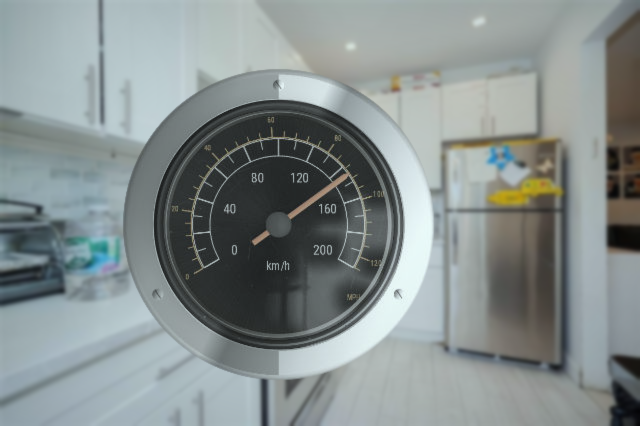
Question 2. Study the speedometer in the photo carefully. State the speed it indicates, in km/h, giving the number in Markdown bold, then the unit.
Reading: **145** km/h
